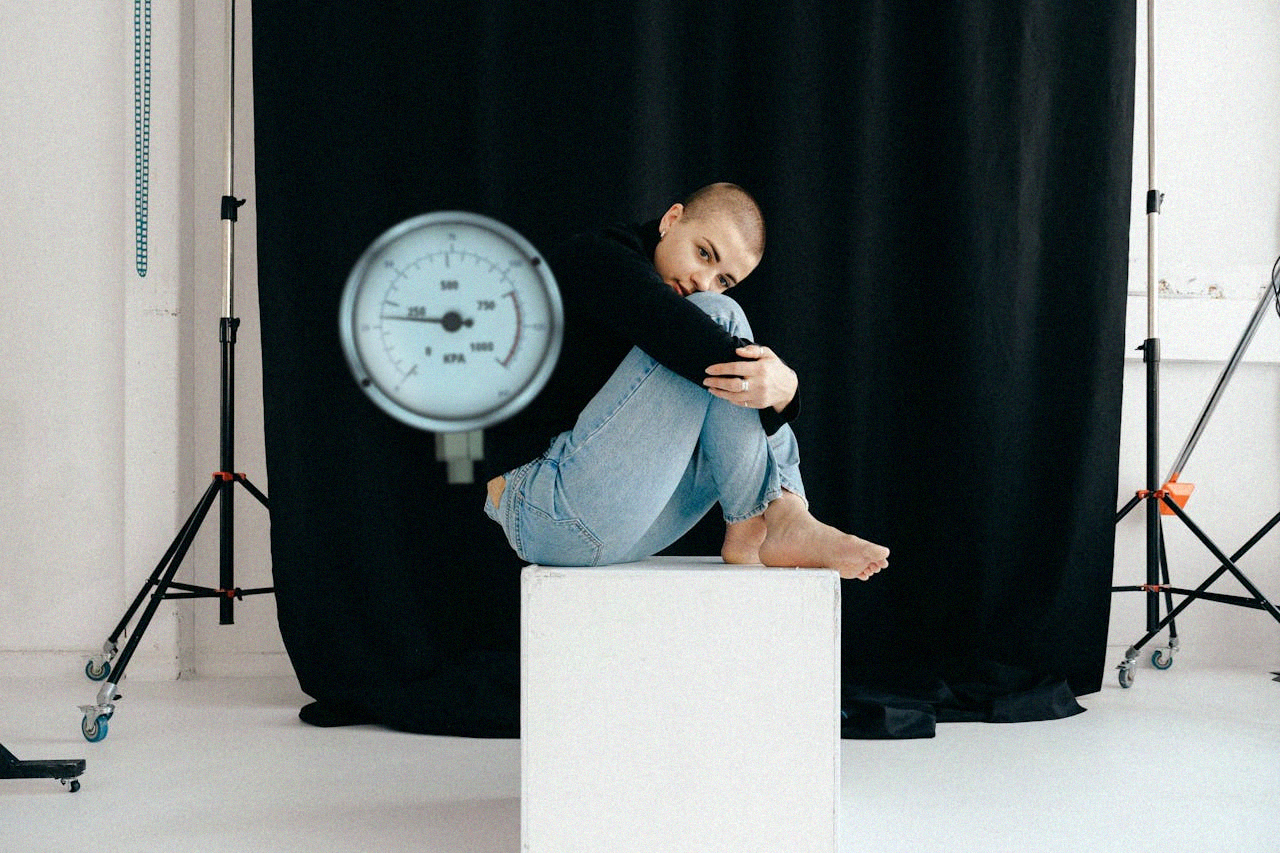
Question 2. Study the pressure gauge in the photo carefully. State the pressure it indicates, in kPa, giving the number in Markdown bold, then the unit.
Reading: **200** kPa
